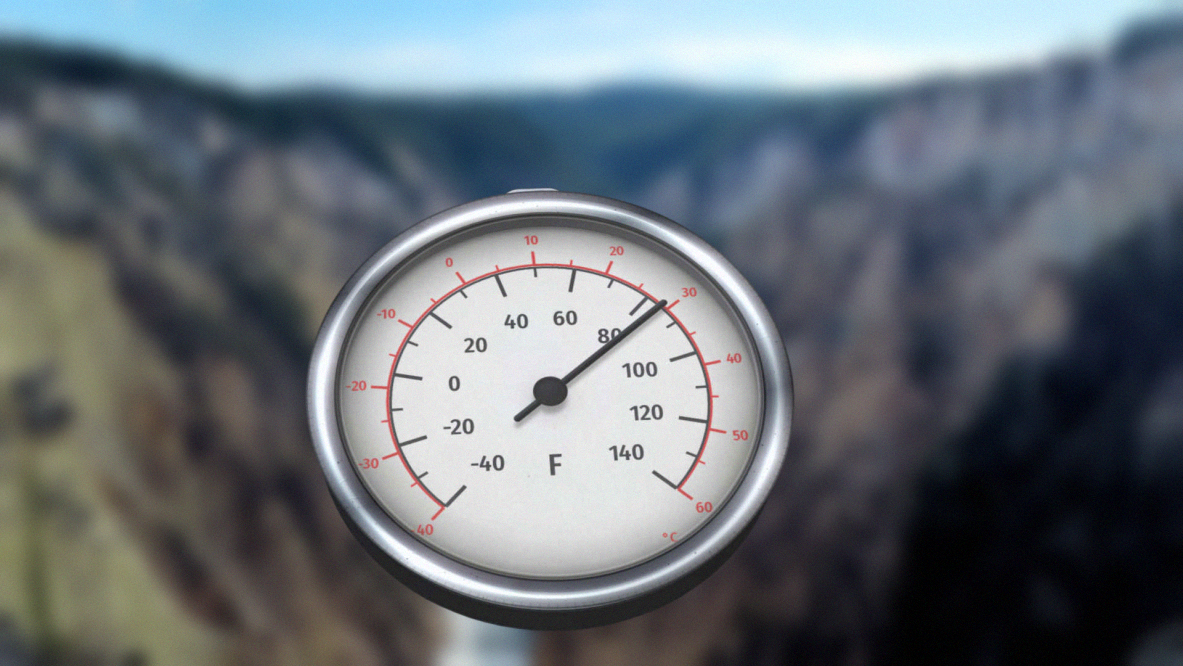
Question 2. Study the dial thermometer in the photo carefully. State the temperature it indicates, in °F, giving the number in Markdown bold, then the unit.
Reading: **85** °F
